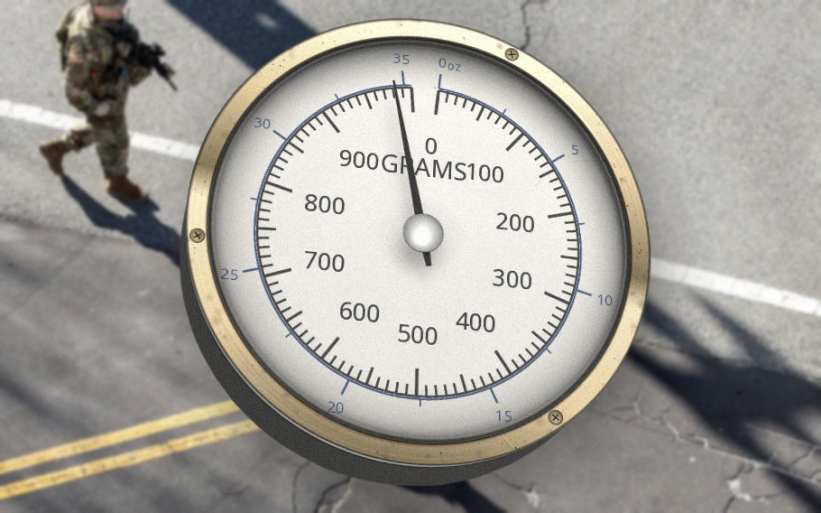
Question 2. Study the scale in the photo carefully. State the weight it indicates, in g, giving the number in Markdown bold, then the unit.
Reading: **980** g
